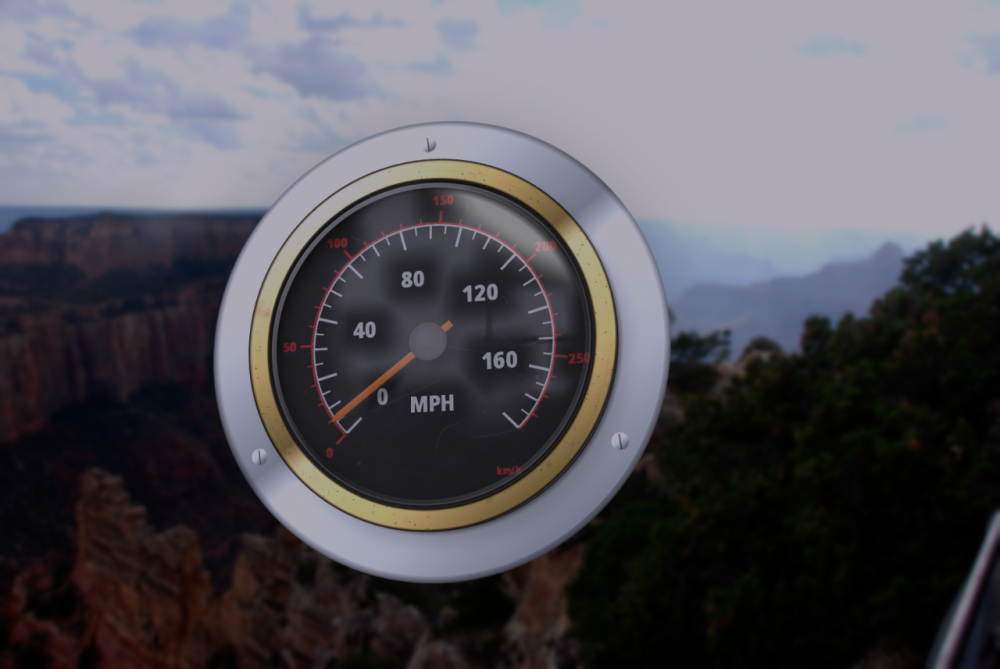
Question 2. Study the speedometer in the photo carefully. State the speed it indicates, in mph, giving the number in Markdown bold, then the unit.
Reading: **5** mph
